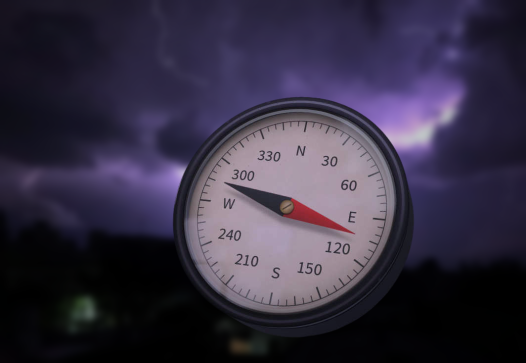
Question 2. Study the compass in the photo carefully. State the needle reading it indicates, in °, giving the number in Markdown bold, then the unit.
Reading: **105** °
